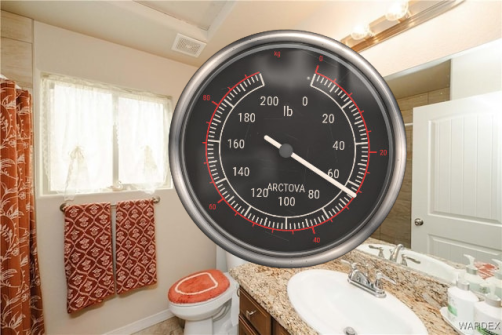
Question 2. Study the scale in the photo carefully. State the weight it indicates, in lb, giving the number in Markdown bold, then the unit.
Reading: **64** lb
